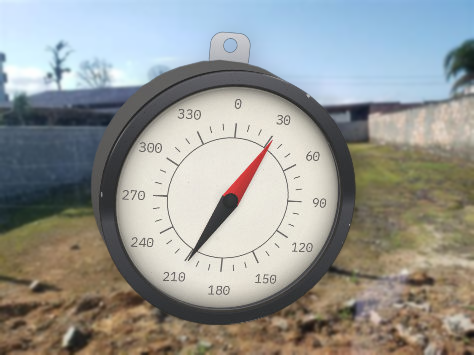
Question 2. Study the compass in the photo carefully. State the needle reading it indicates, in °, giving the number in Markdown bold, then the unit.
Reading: **30** °
